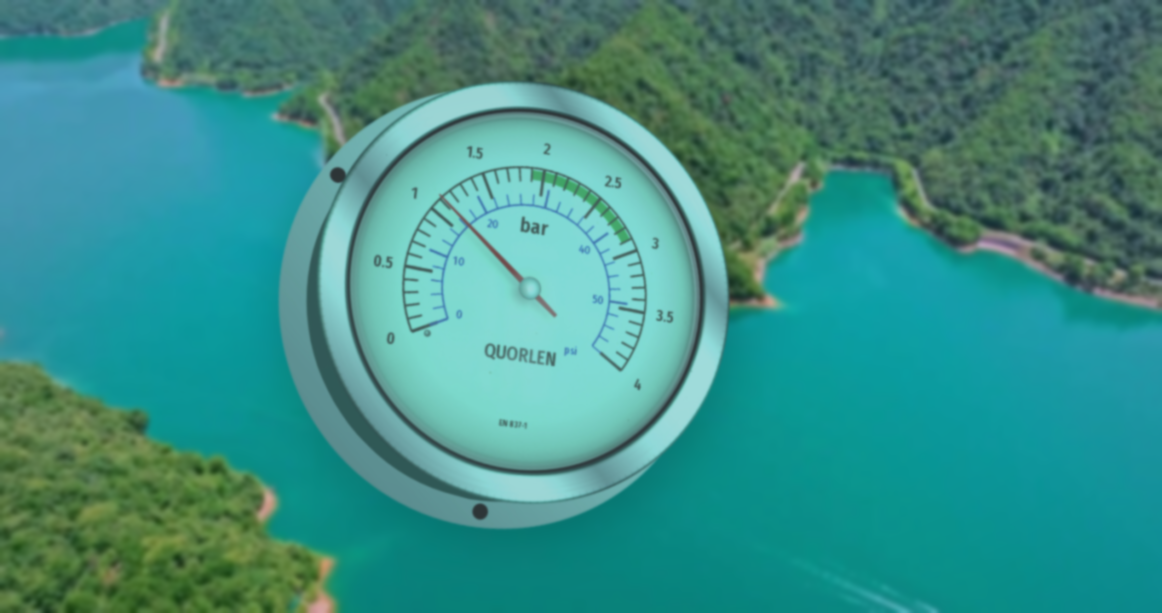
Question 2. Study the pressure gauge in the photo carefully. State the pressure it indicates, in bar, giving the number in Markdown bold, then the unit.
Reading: **1.1** bar
